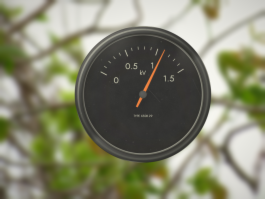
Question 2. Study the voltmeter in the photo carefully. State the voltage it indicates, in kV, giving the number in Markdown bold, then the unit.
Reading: **1.1** kV
